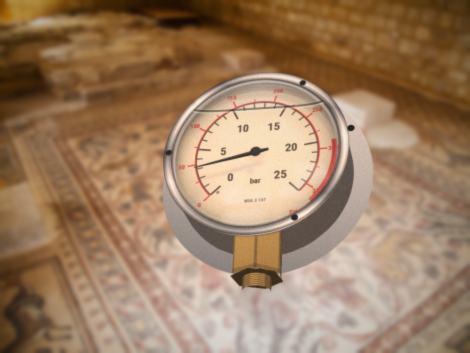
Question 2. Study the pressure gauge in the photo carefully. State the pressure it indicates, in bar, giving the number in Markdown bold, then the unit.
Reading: **3** bar
